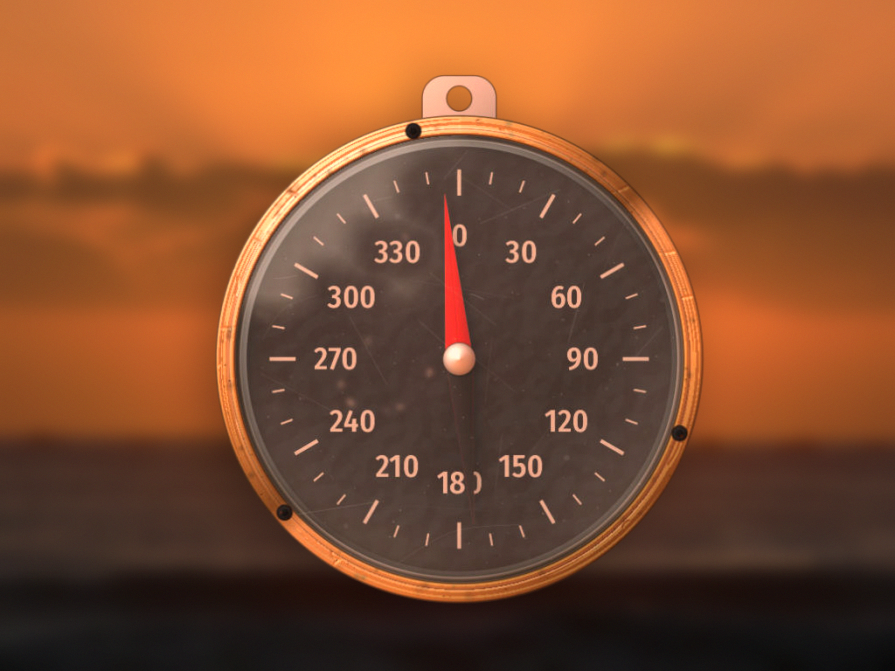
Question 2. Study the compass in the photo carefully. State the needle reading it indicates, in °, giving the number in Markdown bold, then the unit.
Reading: **355** °
